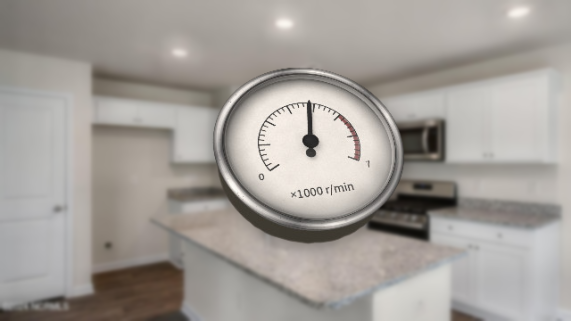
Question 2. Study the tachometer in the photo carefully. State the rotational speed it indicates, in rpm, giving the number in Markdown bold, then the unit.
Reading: **3800** rpm
